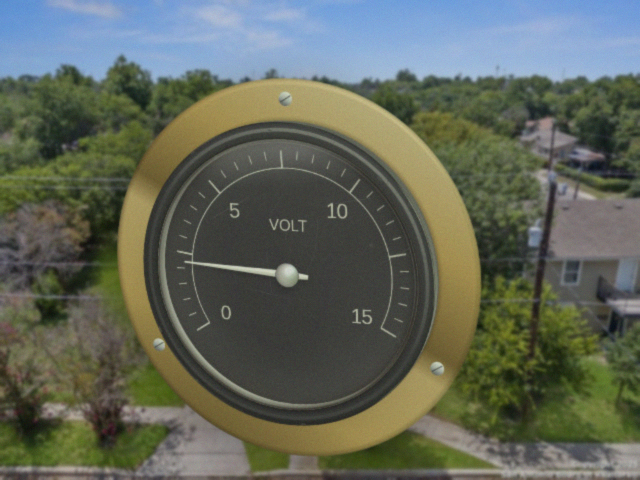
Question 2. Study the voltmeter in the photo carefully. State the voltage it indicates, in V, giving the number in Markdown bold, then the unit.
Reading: **2.25** V
